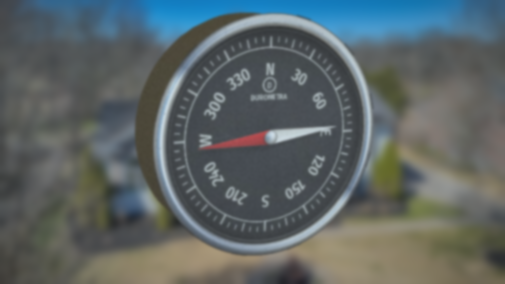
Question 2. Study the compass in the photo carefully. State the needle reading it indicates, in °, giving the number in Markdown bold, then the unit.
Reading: **265** °
